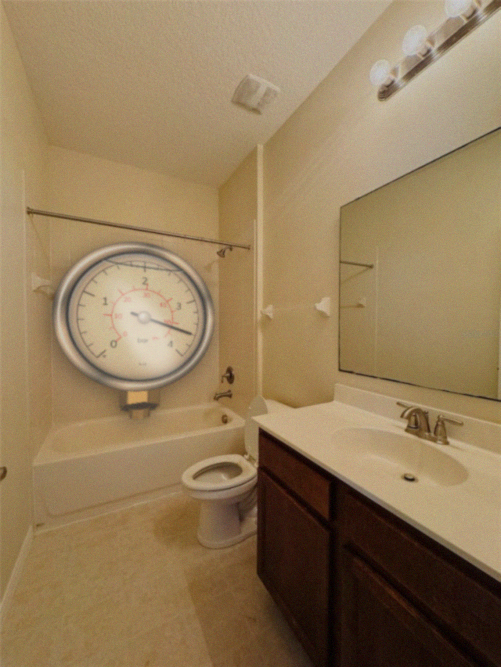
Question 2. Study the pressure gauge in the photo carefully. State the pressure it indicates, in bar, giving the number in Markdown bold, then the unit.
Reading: **3.6** bar
